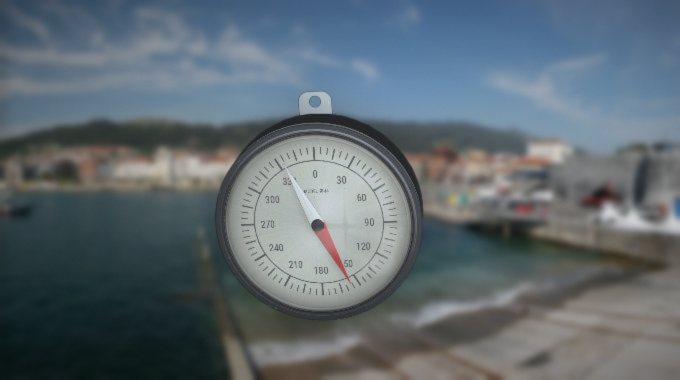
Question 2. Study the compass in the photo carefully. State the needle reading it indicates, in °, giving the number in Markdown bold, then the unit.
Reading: **155** °
